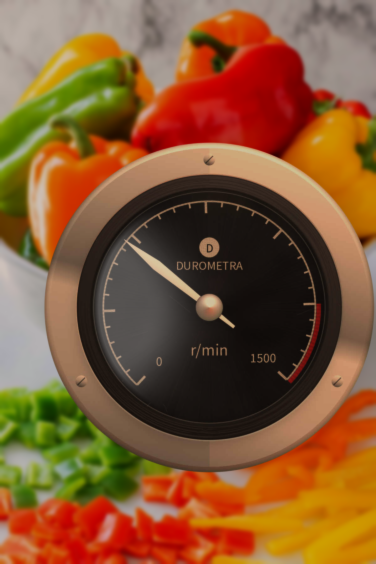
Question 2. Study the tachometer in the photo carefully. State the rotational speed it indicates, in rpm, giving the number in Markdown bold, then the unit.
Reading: **475** rpm
